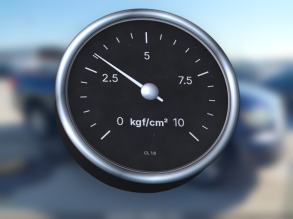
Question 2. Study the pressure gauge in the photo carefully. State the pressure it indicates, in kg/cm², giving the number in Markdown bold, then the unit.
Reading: **3** kg/cm²
